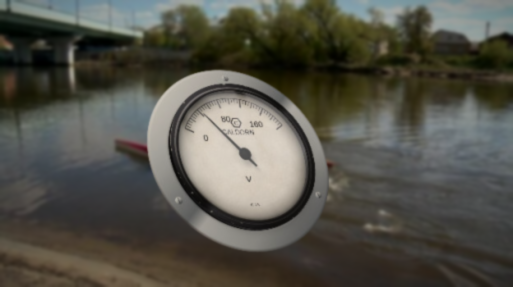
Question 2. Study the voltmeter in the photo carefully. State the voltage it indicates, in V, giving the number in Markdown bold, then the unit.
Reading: **40** V
